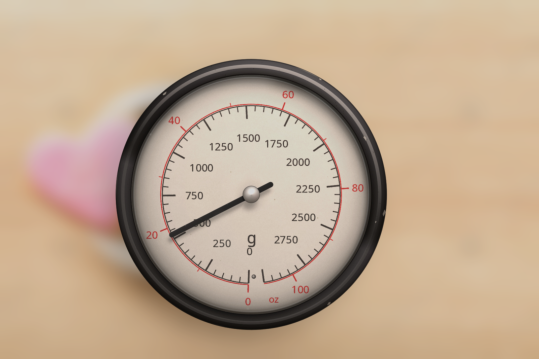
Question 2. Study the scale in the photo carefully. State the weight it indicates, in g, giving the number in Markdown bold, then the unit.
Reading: **525** g
